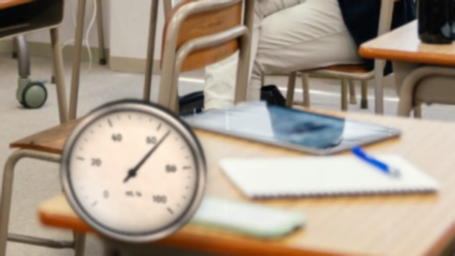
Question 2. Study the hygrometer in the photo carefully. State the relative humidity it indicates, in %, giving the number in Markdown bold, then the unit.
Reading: **64** %
